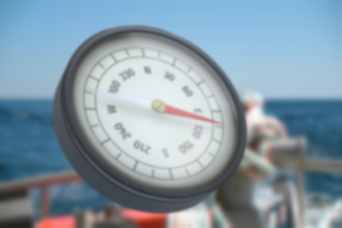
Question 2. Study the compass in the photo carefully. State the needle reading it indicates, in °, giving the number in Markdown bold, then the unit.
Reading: **105** °
